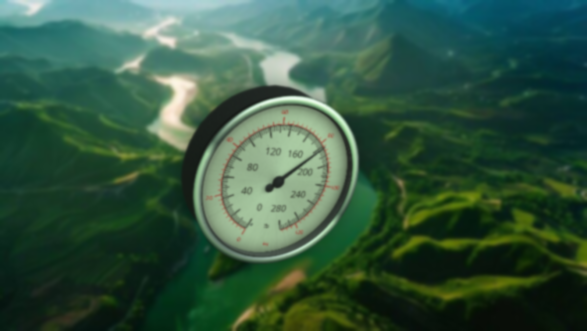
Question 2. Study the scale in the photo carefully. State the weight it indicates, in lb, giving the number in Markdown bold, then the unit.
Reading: **180** lb
